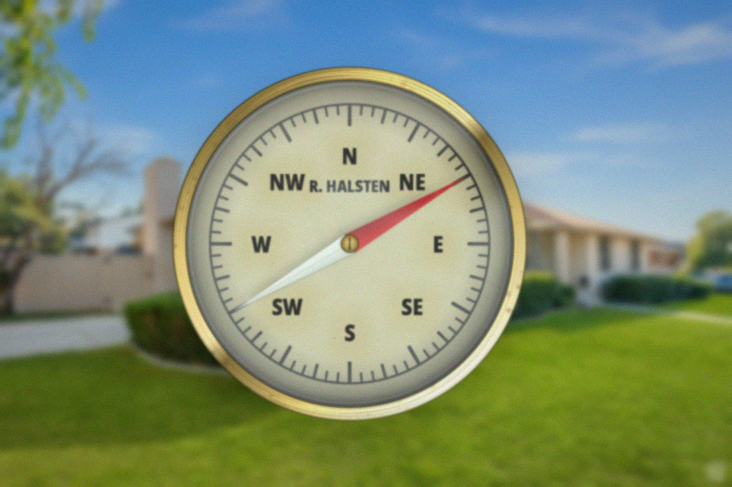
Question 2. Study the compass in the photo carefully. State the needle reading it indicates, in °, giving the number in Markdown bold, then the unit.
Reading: **60** °
